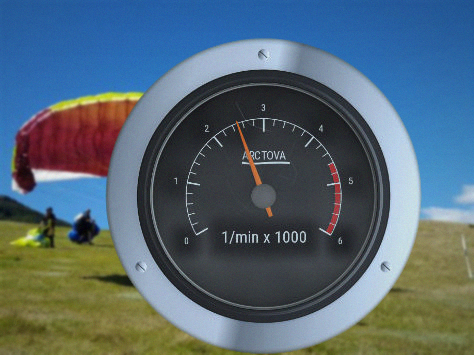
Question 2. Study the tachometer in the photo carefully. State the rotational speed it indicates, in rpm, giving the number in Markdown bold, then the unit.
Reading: **2500** rpm
